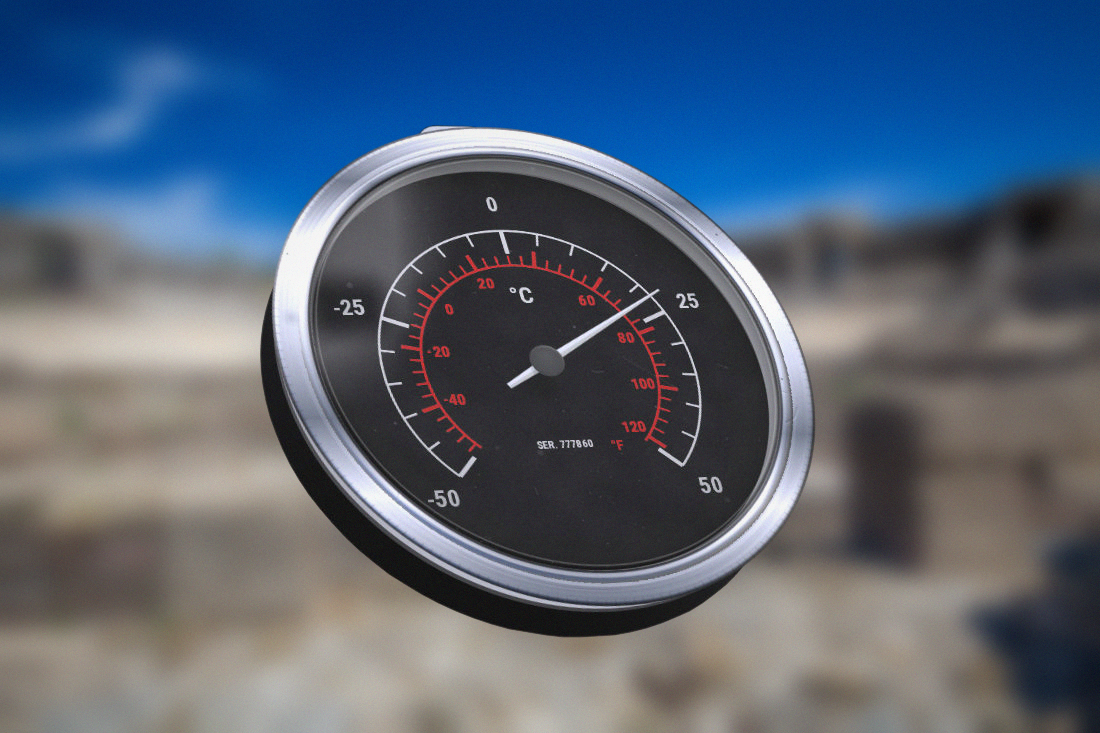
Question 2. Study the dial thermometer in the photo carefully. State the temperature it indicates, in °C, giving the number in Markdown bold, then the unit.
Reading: **22.5** °C
